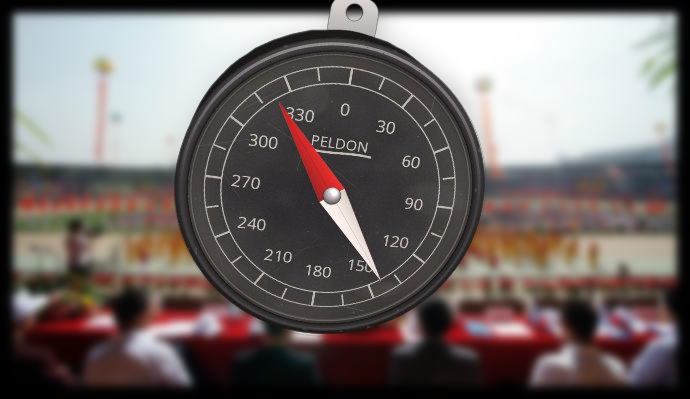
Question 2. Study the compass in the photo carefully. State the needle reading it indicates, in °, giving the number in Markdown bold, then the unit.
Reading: **322.5** °
